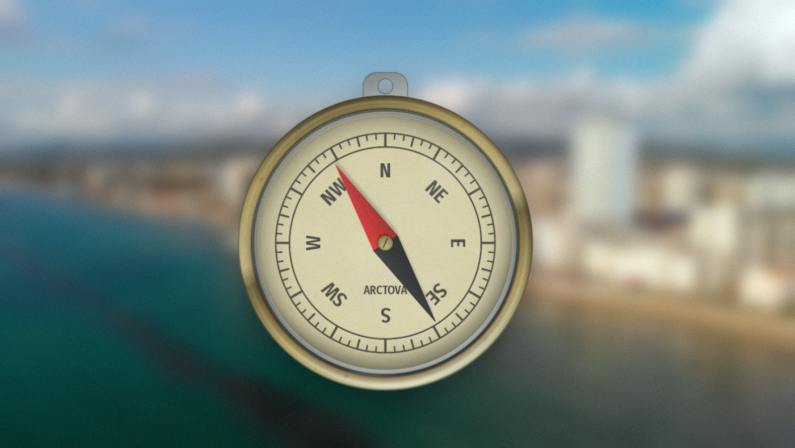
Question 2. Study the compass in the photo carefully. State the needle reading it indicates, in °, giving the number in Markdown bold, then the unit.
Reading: **327.5** °
